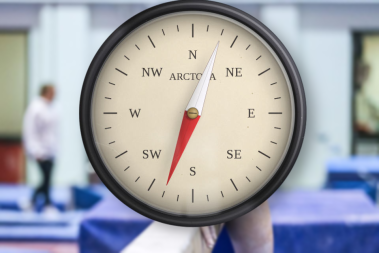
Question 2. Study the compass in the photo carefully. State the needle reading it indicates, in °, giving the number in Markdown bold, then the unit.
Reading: **200** °
